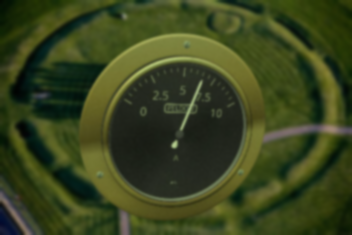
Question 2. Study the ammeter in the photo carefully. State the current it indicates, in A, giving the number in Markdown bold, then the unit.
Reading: **6.5** A
